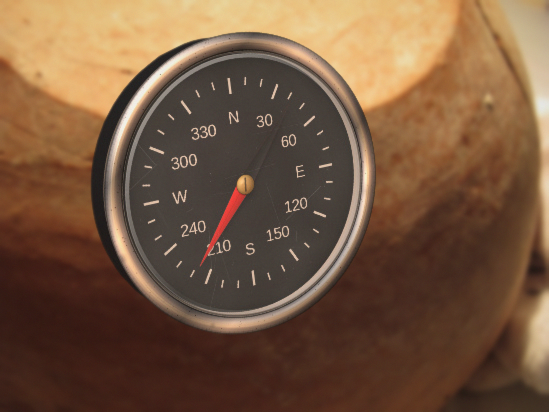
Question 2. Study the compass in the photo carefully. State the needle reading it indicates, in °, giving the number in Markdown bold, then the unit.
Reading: **220** °
